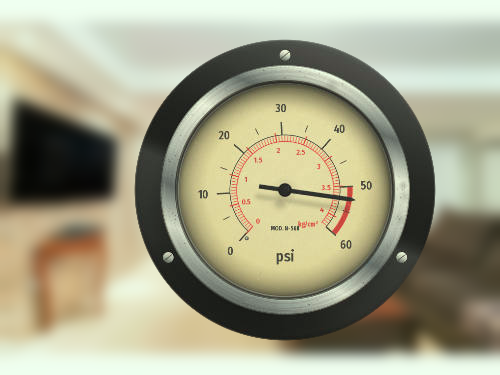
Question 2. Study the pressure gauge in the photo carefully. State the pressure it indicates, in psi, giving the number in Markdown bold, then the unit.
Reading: **52.5** psi
